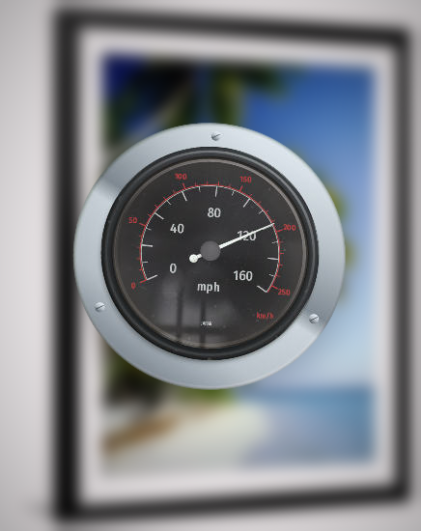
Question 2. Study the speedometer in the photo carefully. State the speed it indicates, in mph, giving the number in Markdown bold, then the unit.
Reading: **120** mph
